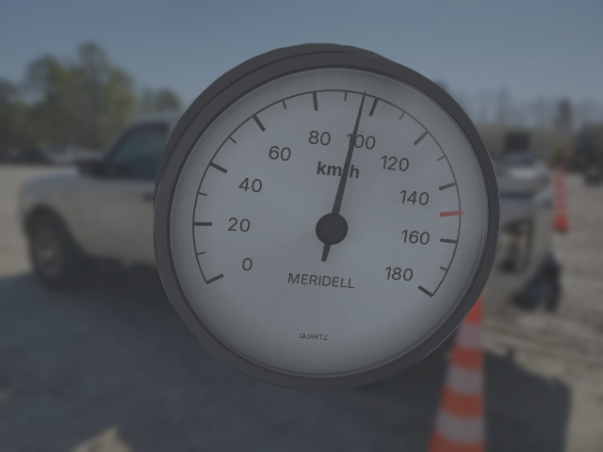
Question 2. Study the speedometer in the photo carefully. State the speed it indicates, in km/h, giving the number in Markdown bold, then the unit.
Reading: **95** km/h
